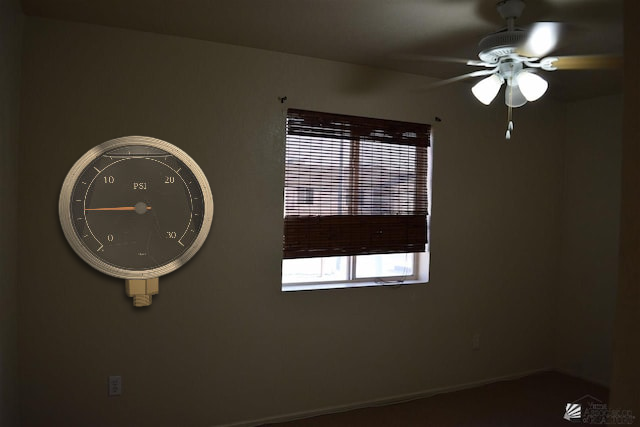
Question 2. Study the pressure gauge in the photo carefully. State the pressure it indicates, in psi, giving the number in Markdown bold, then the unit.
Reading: **5** psi
